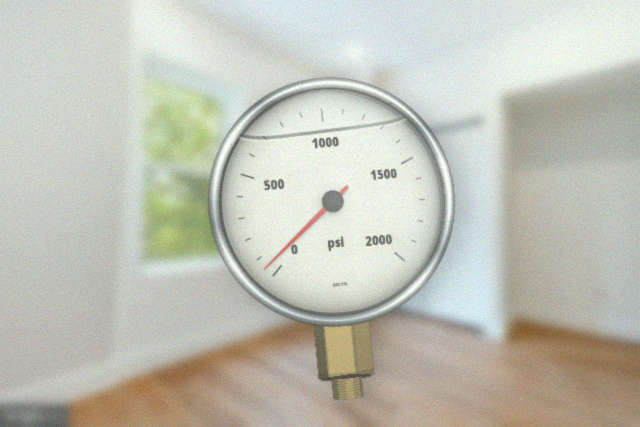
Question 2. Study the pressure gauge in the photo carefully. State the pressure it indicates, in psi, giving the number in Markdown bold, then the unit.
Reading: **50** psi
